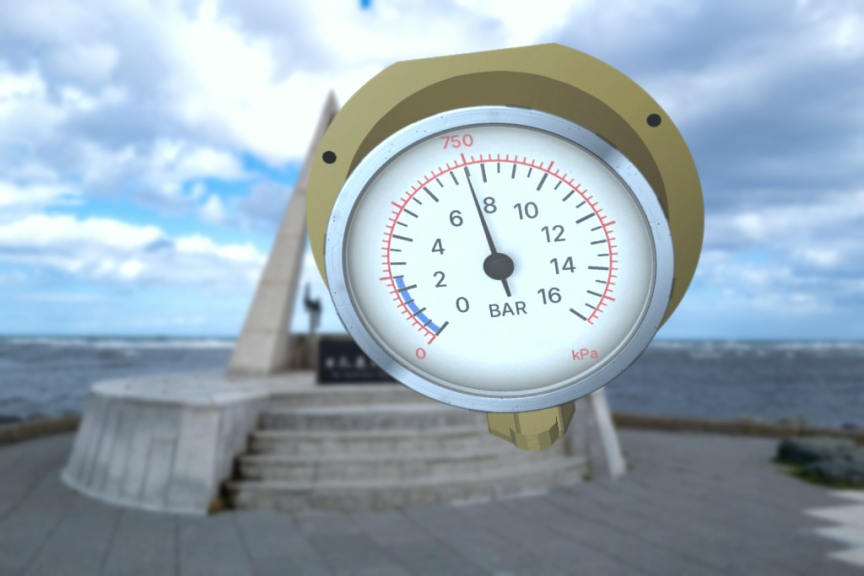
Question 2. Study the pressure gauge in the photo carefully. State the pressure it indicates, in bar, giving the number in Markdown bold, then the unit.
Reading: **7.5** bar
